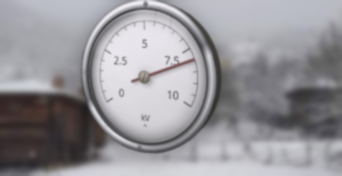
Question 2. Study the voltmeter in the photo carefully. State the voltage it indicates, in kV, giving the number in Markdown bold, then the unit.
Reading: **8** kV
